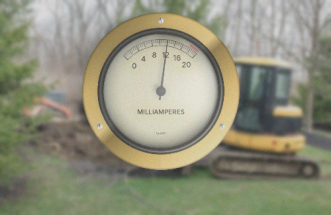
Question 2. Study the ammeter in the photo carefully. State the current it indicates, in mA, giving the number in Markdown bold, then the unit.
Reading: **12** mA
